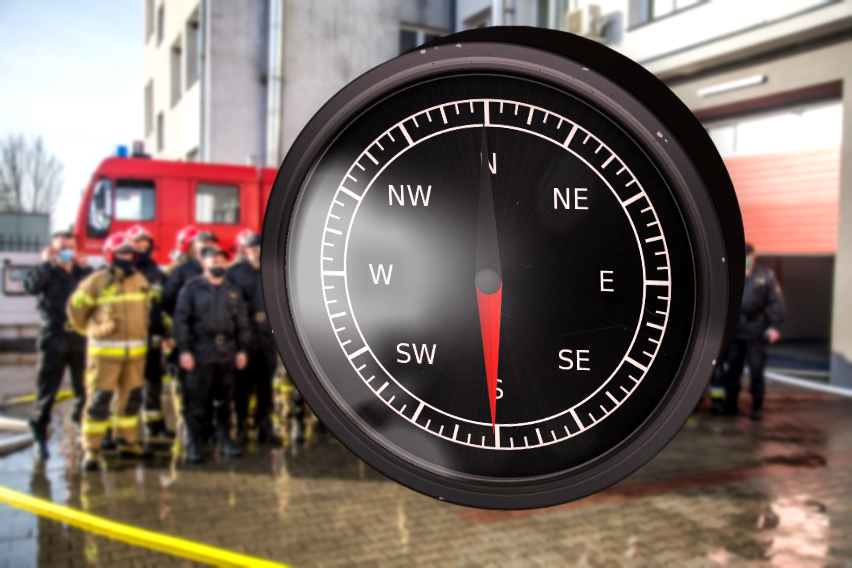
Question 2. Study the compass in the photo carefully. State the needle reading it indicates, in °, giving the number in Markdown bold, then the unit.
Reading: **180** °
